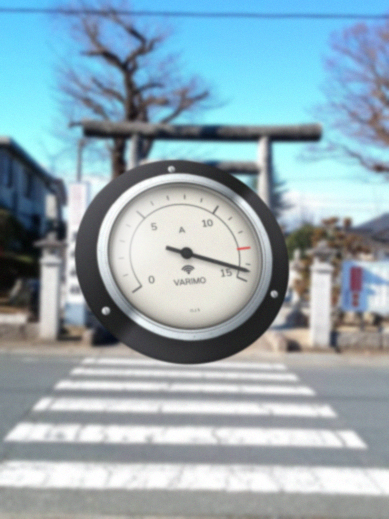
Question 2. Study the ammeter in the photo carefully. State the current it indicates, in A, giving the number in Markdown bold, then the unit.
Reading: **14.5** A
